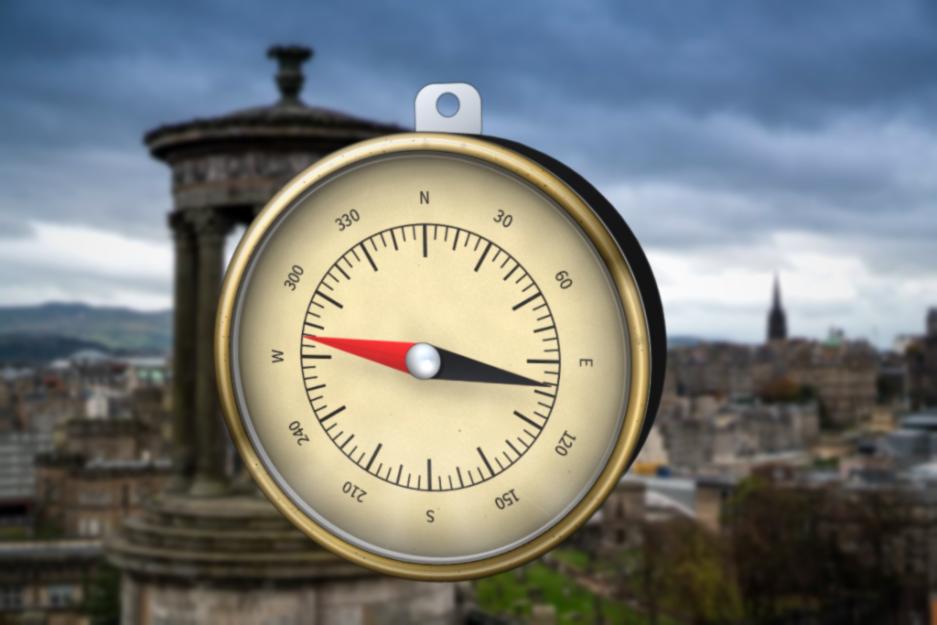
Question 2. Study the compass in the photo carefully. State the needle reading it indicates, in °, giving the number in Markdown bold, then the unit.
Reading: **280** °
